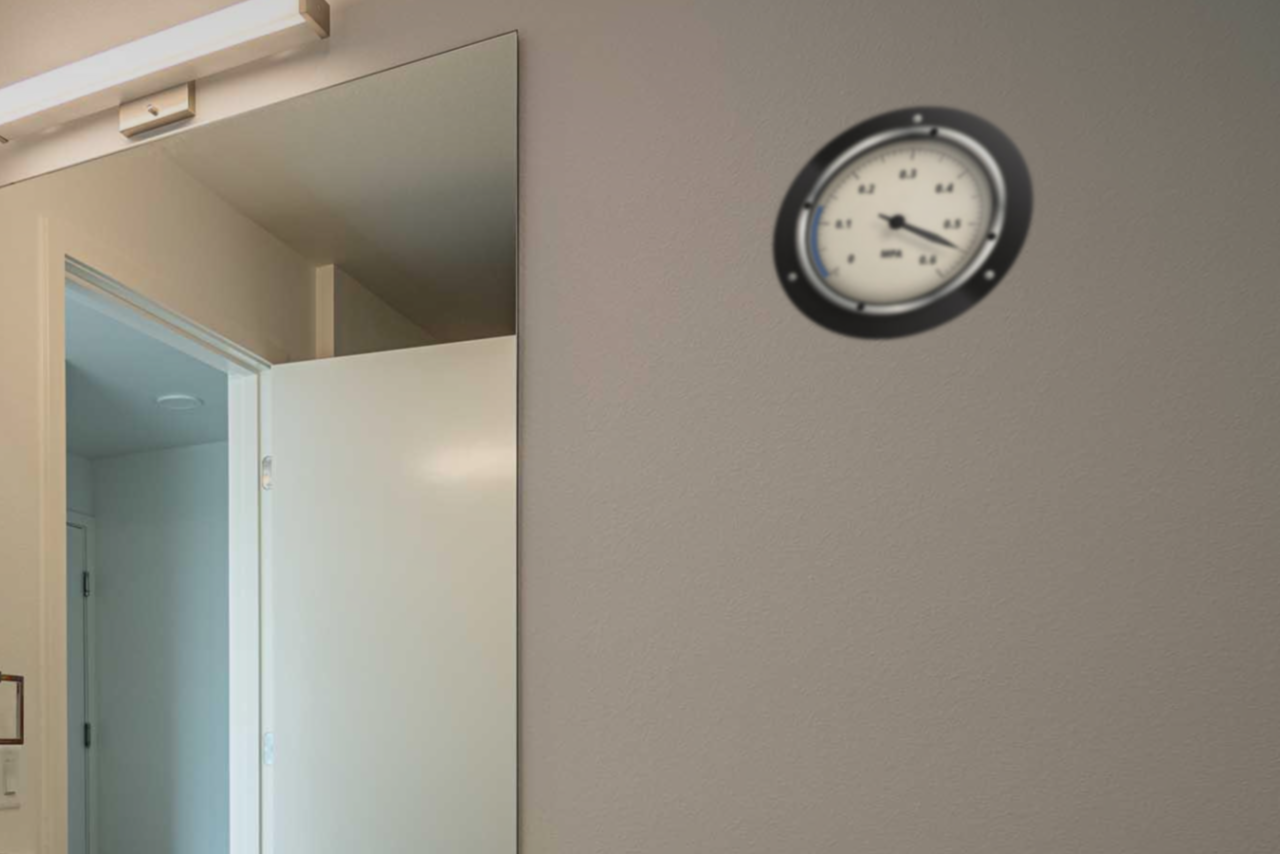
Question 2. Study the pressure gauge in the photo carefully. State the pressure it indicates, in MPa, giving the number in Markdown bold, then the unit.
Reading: **0.55** MPa
